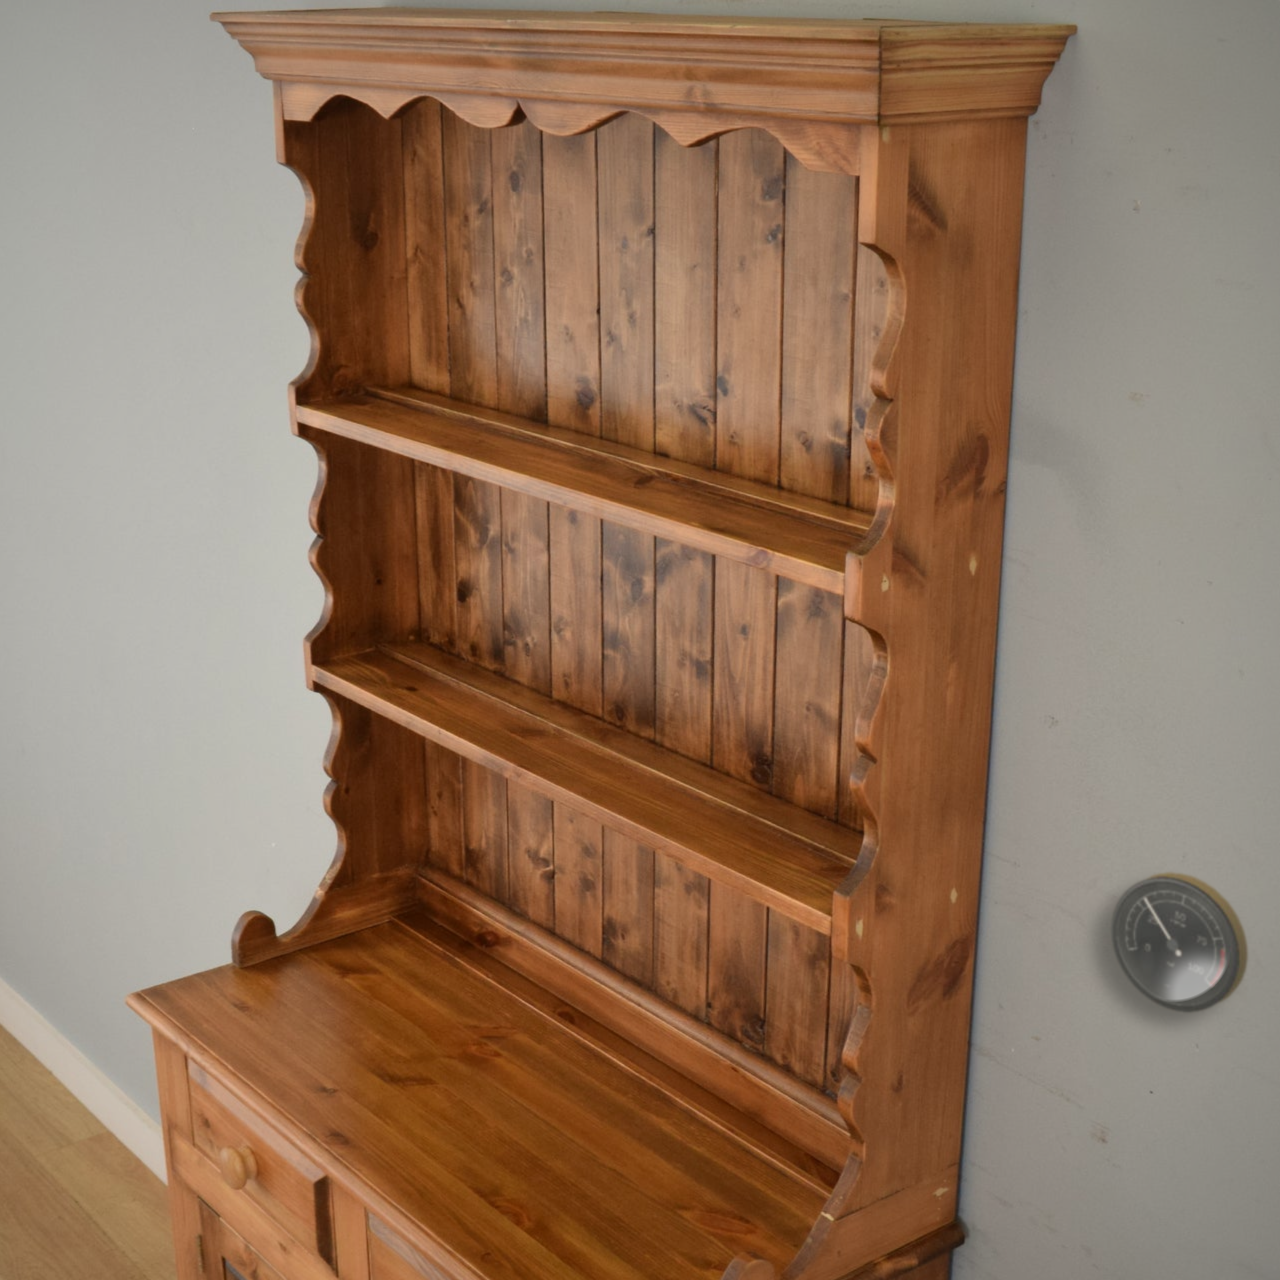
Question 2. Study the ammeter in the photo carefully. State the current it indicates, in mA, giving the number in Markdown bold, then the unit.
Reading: **30** mA
